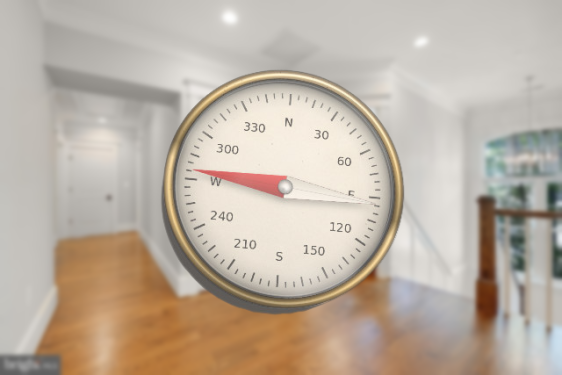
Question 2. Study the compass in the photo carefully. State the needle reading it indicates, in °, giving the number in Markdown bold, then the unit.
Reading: **275** °
